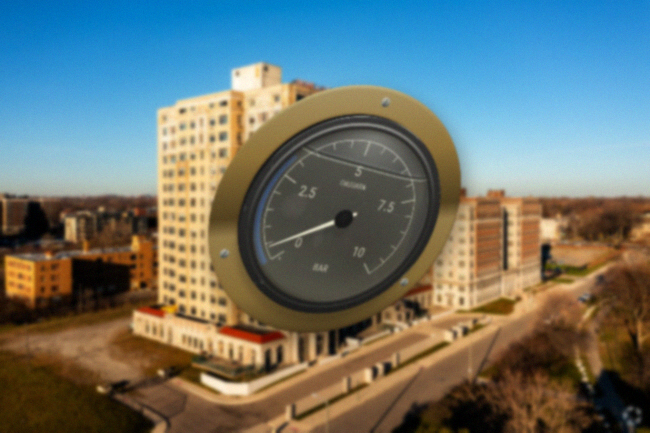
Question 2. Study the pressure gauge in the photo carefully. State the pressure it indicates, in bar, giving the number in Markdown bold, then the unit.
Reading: **0.5** bar
